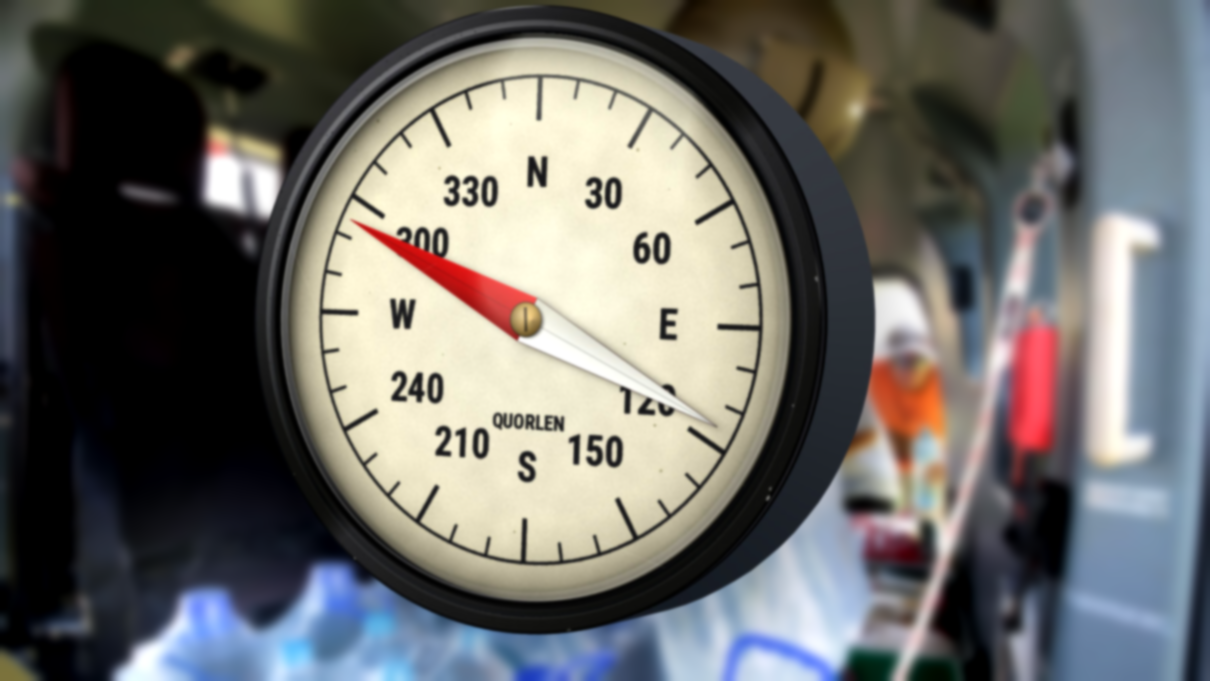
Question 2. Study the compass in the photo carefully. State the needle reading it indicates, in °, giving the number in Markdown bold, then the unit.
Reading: **295** °
